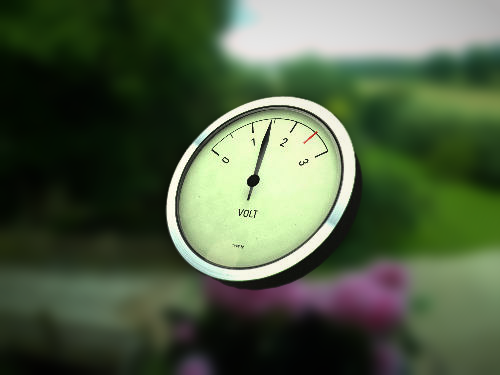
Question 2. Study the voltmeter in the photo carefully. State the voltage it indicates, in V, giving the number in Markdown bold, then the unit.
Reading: **1.5** V
